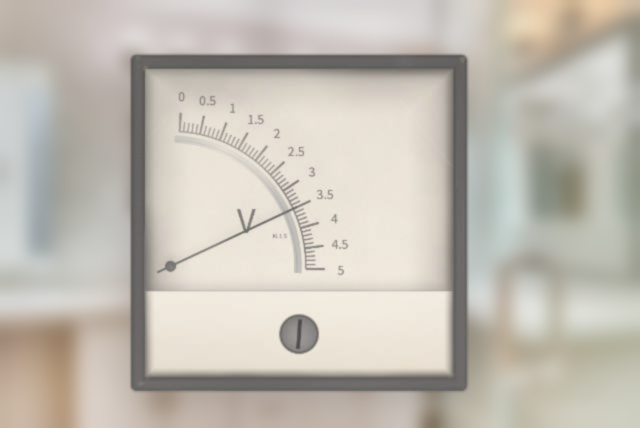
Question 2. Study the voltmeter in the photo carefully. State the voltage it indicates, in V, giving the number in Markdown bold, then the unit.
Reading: **3.5** V
